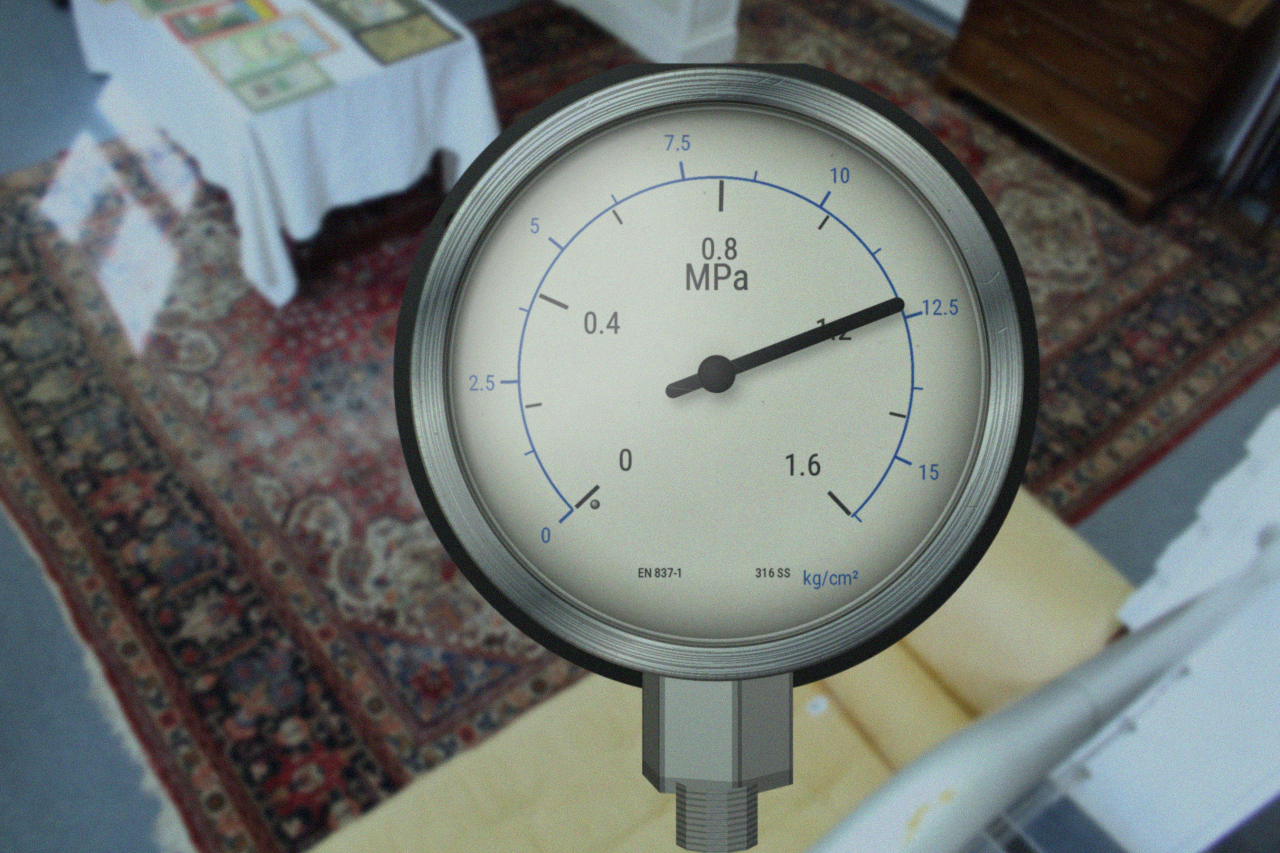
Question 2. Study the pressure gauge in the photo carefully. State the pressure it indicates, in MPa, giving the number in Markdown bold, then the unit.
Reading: **1.2** MPa
